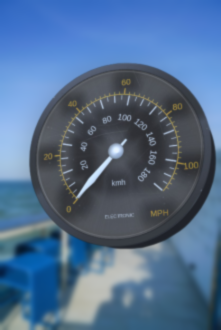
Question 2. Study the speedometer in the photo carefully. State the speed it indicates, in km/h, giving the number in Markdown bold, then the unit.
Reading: **0** km/h
